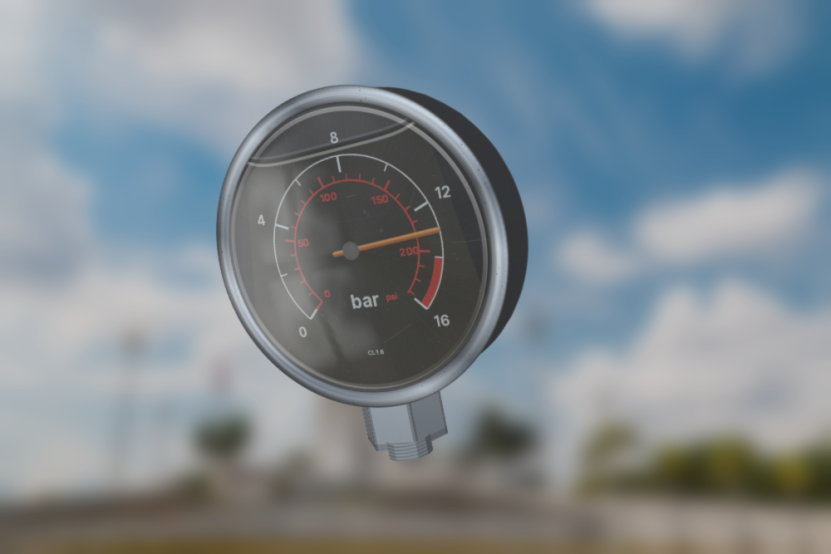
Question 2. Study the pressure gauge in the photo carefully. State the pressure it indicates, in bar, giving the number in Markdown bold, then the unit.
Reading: **13** bar
